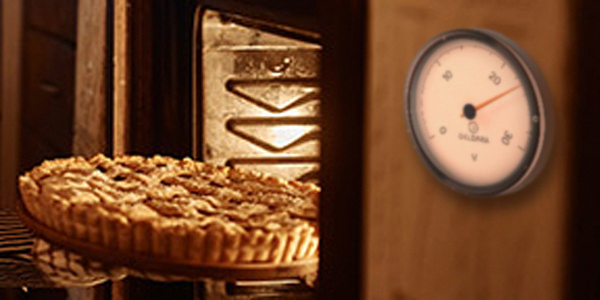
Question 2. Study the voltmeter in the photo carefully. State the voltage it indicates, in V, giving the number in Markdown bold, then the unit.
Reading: **23** V
